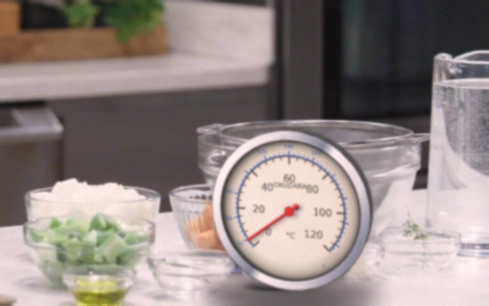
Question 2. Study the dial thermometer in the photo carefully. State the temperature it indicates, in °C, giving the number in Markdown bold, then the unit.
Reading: **4** °C
